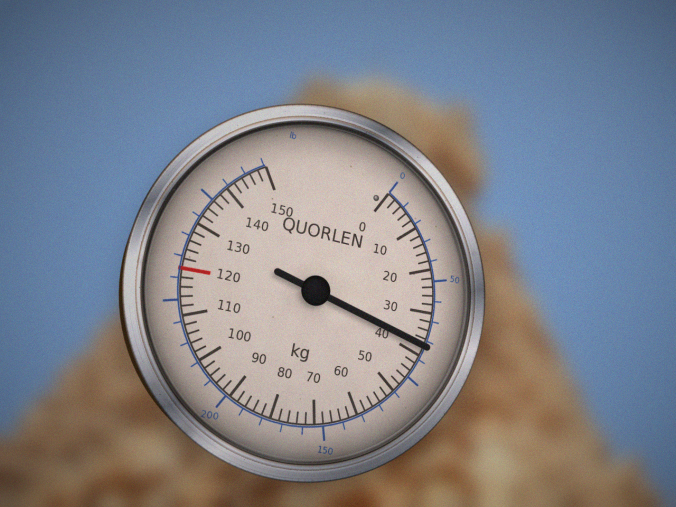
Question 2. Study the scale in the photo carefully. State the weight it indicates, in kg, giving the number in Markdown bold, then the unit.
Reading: **38** kg
